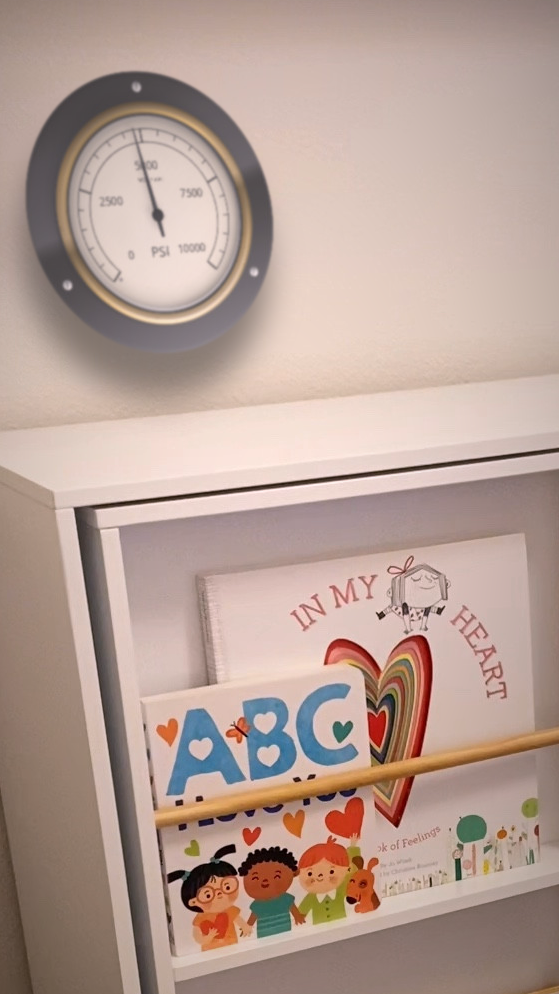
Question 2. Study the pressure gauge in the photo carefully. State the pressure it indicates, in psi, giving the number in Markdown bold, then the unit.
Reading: **4750** psi
